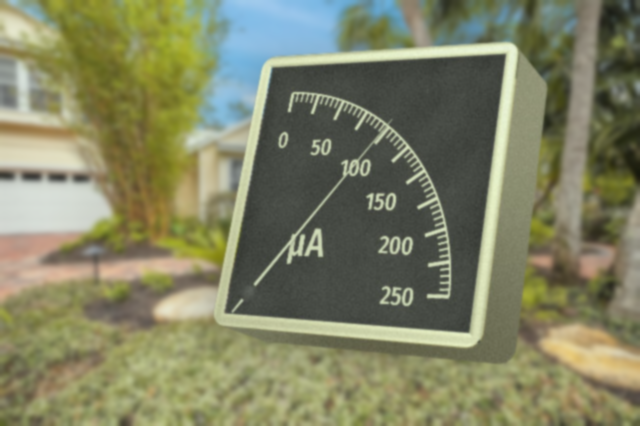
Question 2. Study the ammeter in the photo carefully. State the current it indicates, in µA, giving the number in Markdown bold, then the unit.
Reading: **100** µA
